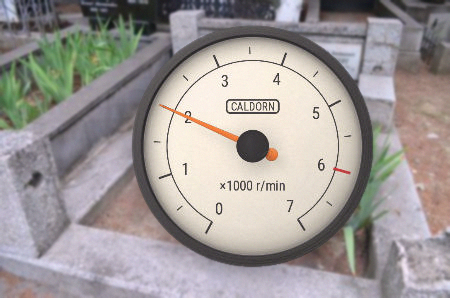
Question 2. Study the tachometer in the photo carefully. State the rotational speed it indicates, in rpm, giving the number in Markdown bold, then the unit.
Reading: **2000** rpm
